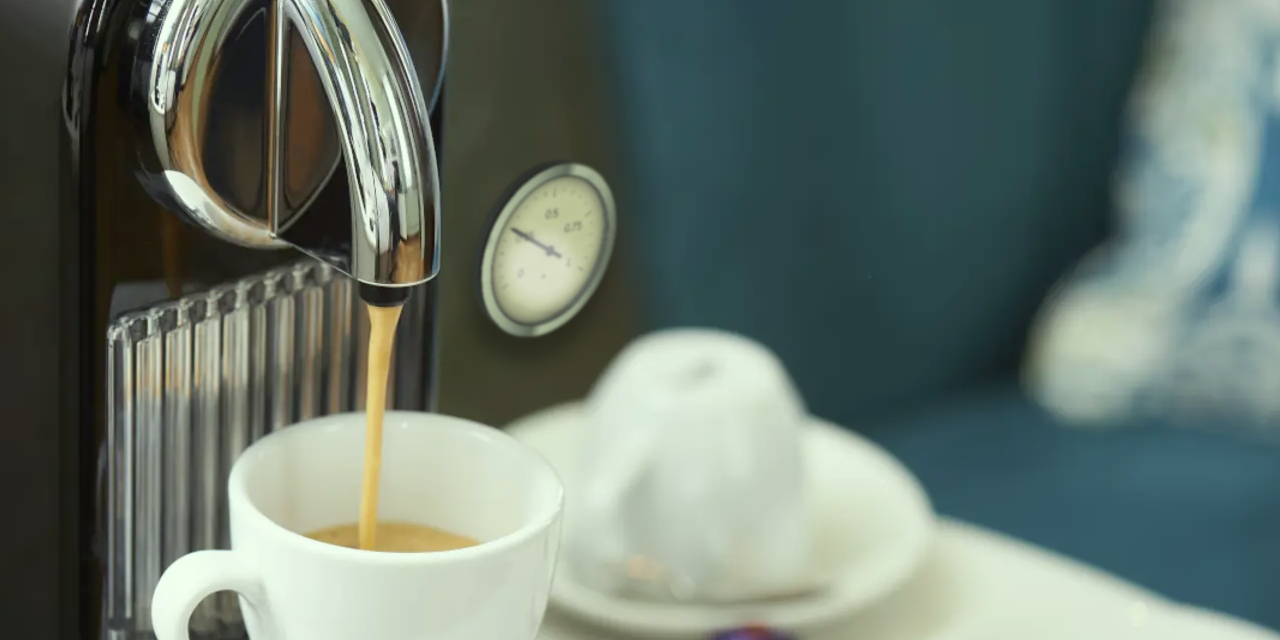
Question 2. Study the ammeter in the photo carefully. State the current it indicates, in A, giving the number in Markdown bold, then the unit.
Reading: **0.25** A
